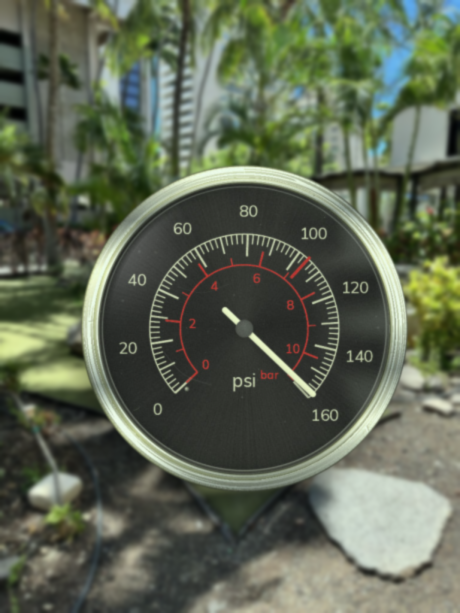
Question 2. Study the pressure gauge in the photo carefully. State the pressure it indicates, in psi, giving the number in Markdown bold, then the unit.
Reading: **158** psi
